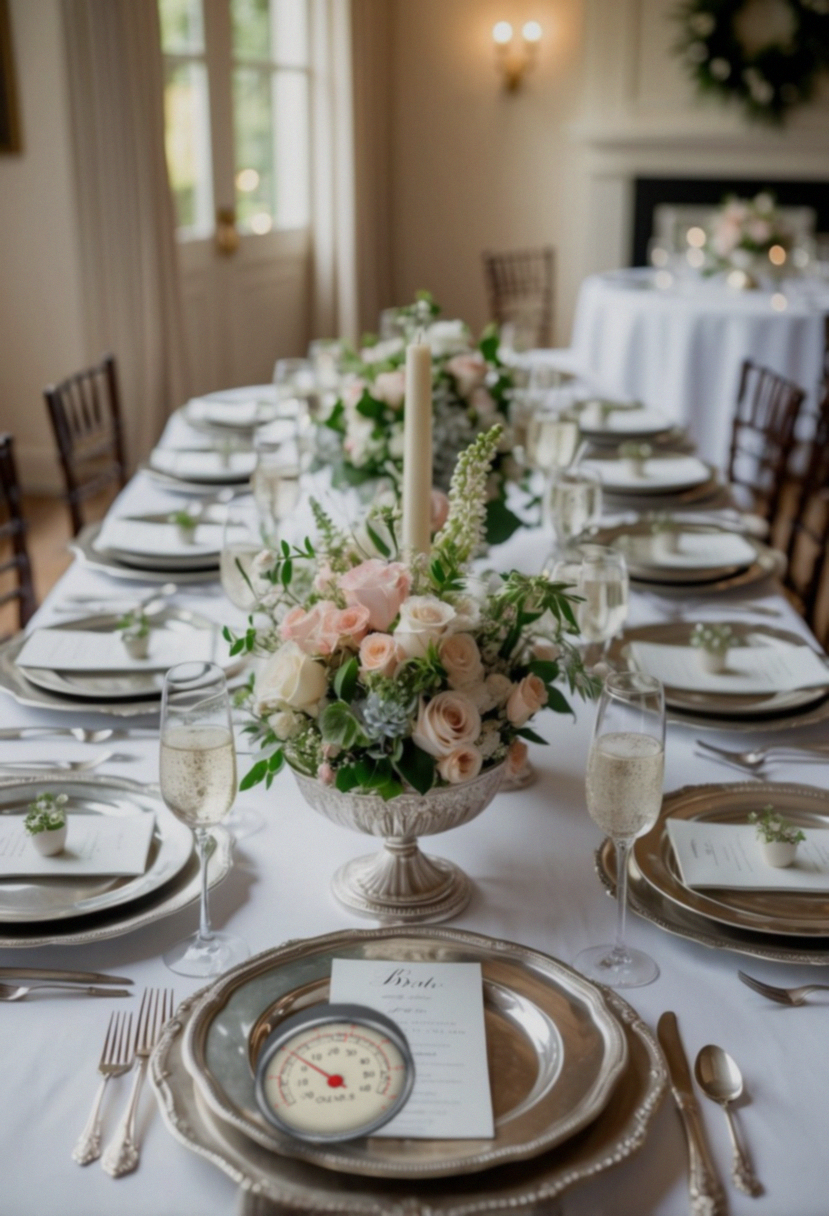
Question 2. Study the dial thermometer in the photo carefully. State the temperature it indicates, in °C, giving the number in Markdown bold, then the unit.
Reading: **5** °C
